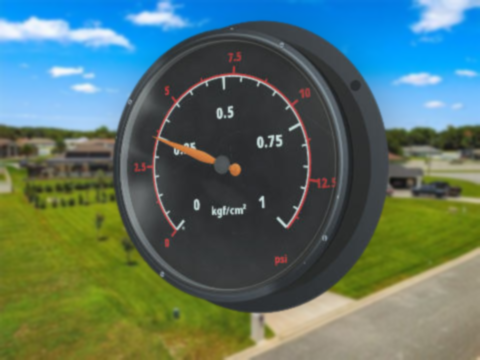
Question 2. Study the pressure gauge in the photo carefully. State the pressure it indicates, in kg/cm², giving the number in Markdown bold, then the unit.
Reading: **0.25** kg/cm²
